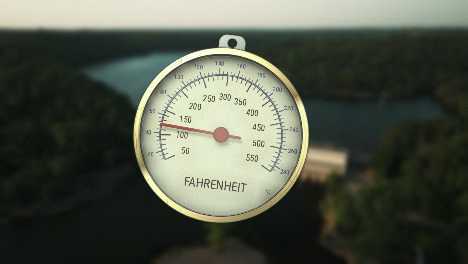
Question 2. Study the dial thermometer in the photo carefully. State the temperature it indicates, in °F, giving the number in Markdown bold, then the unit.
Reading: **120** °F
